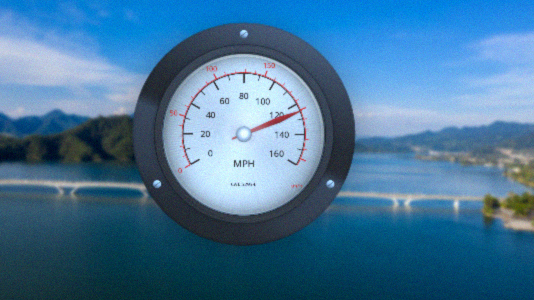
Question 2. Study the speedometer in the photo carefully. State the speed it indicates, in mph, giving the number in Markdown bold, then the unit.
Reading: **125** mph
